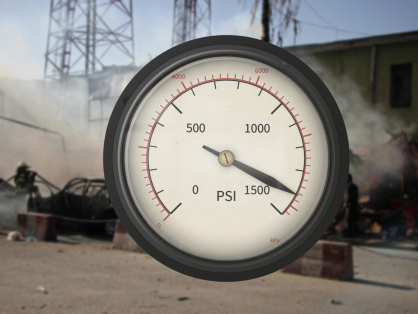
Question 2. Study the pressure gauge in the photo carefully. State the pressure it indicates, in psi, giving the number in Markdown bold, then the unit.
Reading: **1400** psi
